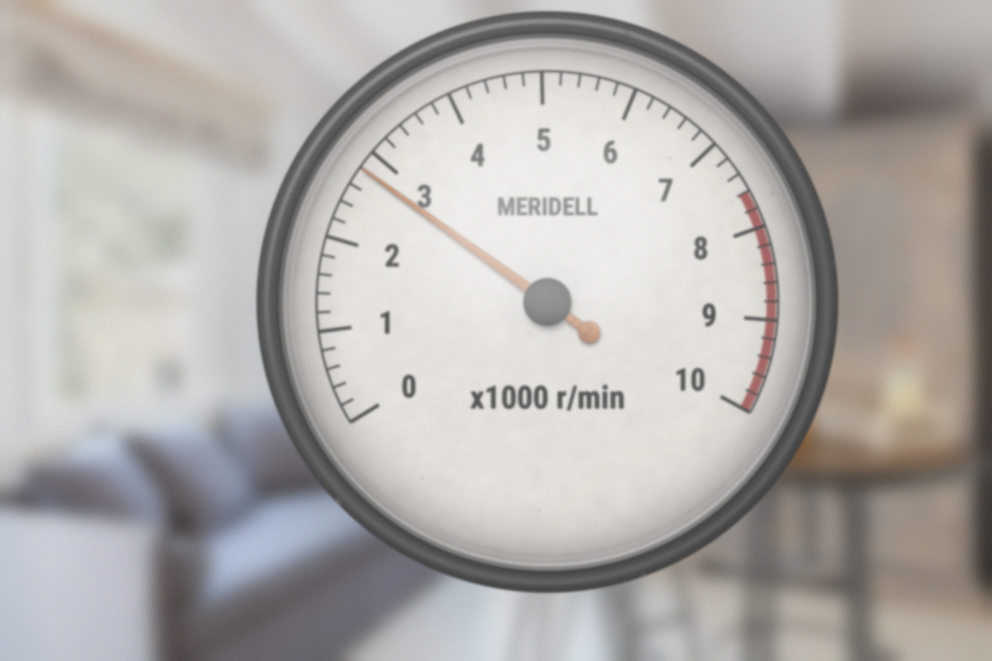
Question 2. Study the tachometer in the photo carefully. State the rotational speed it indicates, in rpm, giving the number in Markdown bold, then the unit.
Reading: **2800** rpm
